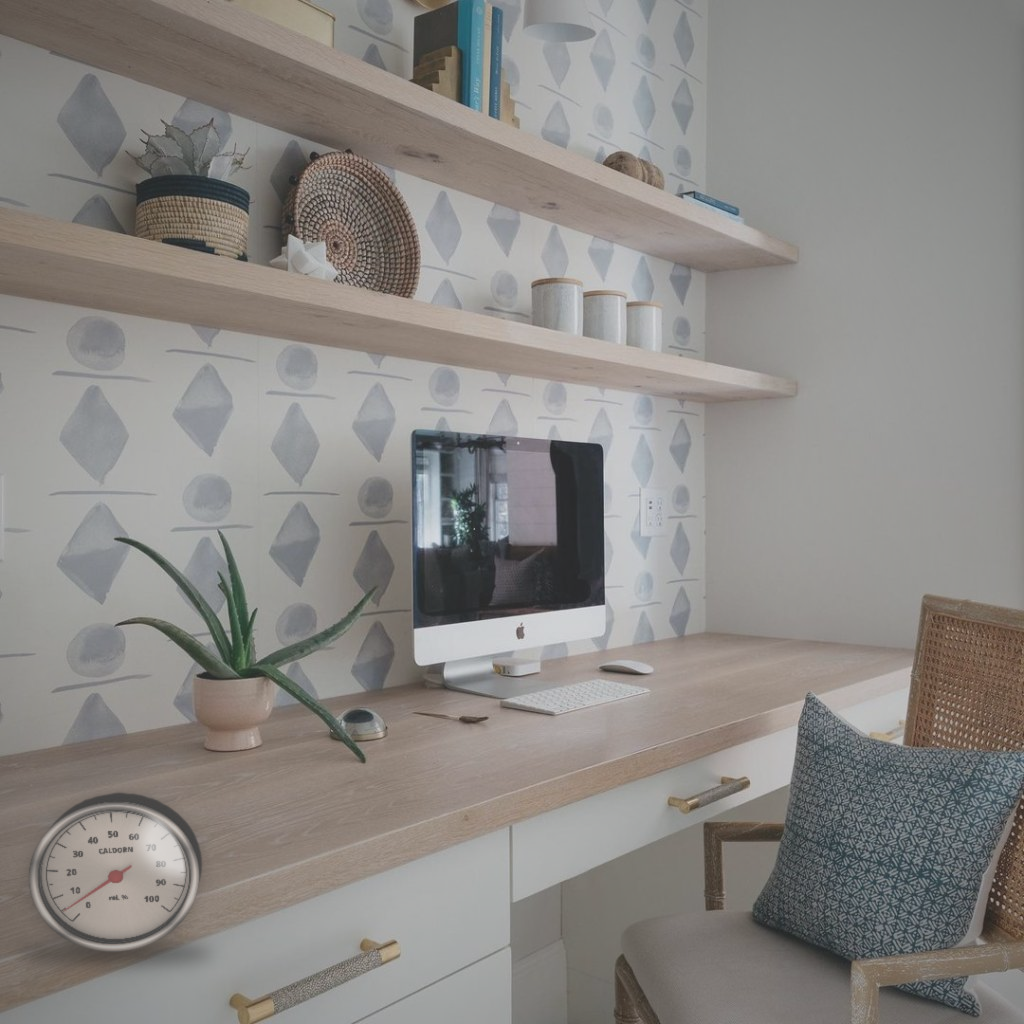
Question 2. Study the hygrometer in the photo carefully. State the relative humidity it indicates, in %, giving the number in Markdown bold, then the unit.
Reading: **5** %
